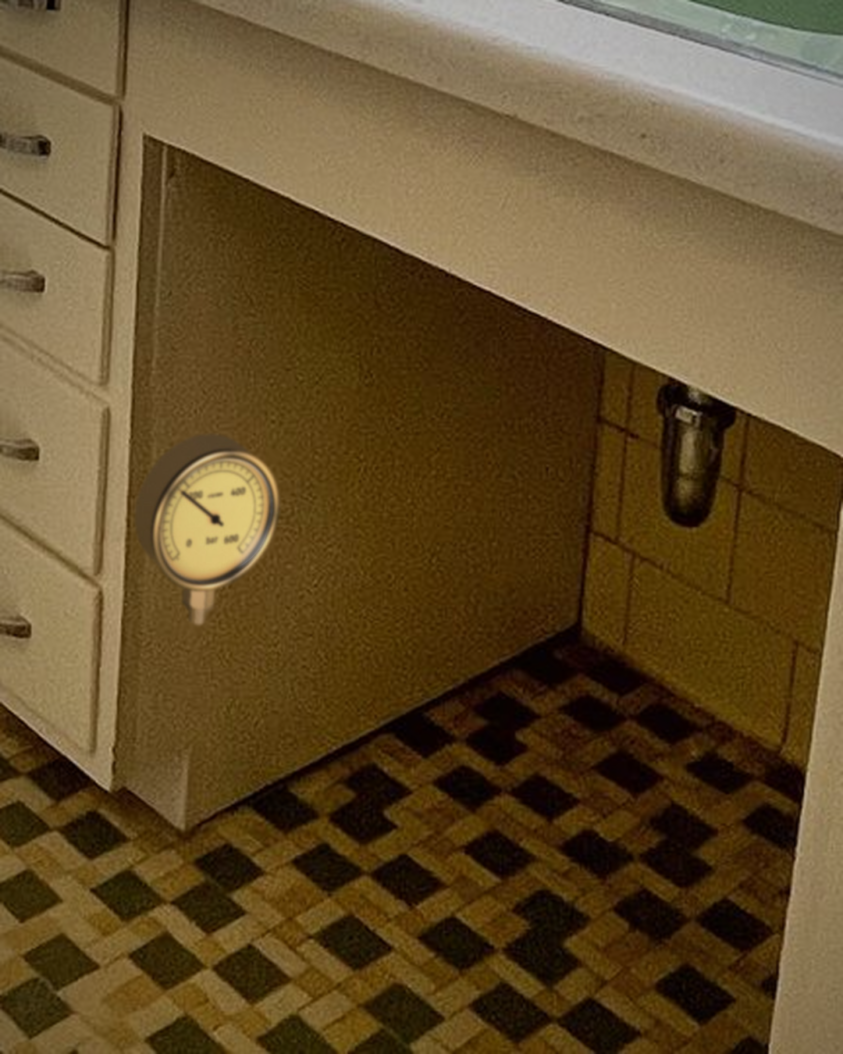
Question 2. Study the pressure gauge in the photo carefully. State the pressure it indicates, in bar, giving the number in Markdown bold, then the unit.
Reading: **180** bar
